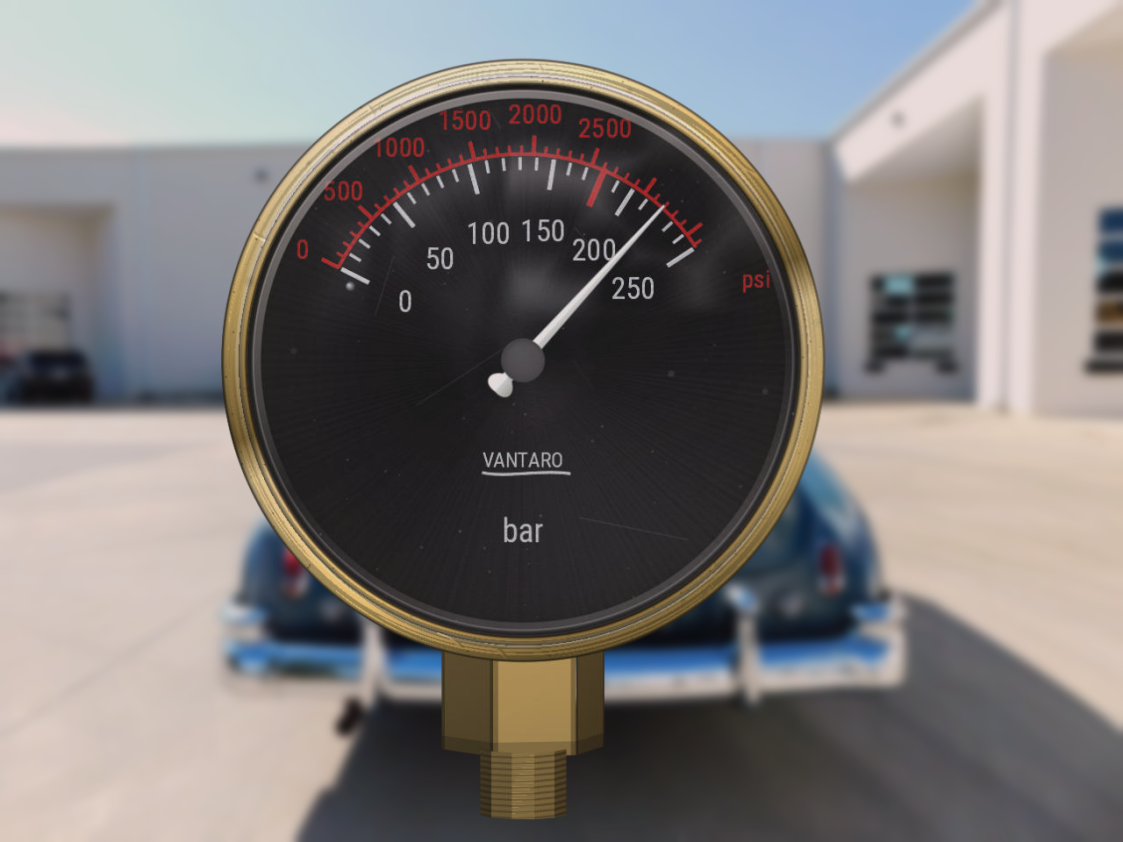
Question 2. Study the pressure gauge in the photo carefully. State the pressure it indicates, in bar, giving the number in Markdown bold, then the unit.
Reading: **220** bar
